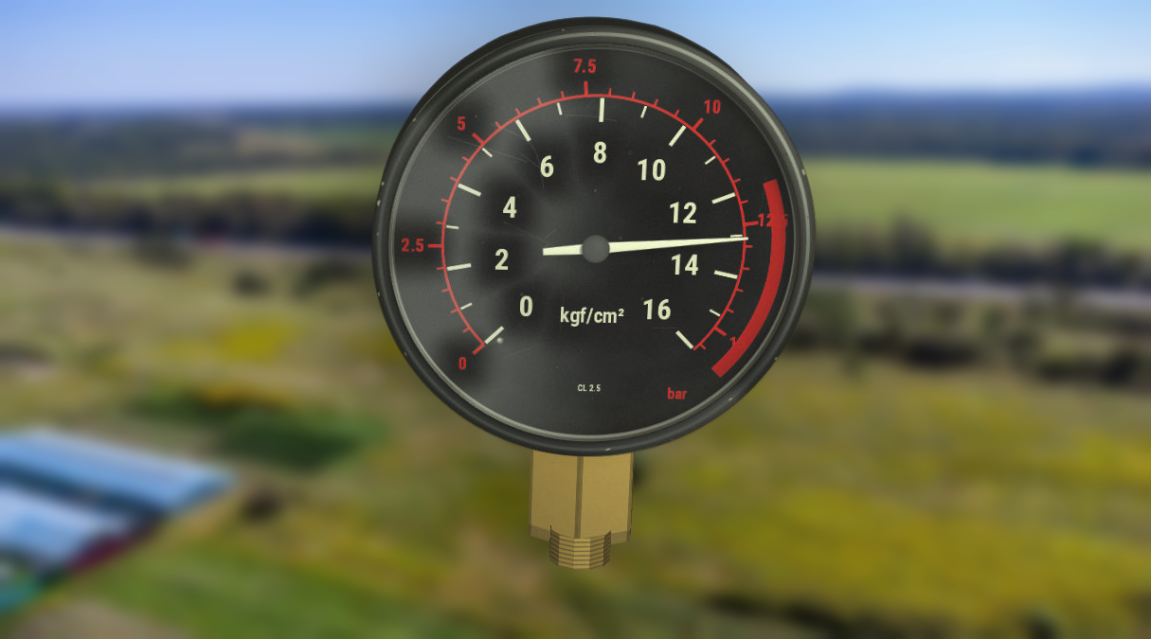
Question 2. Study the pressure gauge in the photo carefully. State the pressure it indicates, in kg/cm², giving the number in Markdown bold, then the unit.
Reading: **13** kg/cm²
